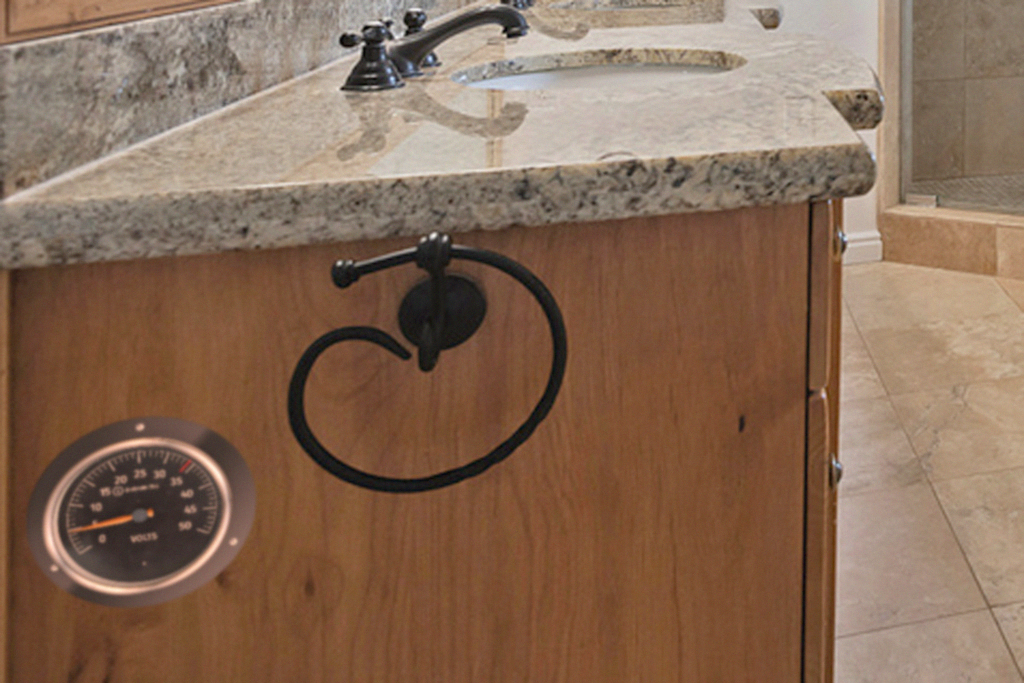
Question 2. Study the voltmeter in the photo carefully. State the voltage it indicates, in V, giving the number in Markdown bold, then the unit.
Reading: **5** V
